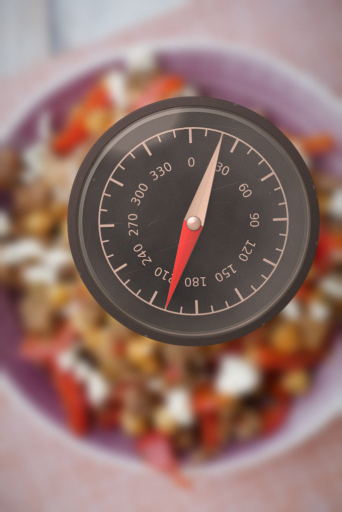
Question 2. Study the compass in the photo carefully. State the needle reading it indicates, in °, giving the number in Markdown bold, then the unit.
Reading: **200** °
